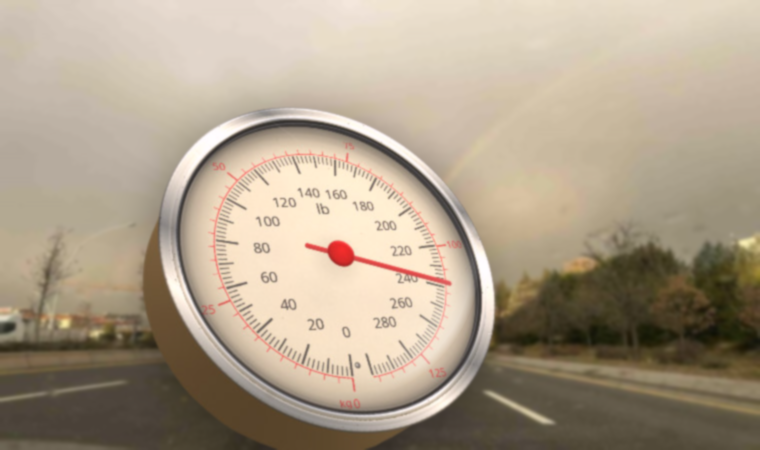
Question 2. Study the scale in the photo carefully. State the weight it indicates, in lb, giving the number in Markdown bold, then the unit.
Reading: **240** lb
